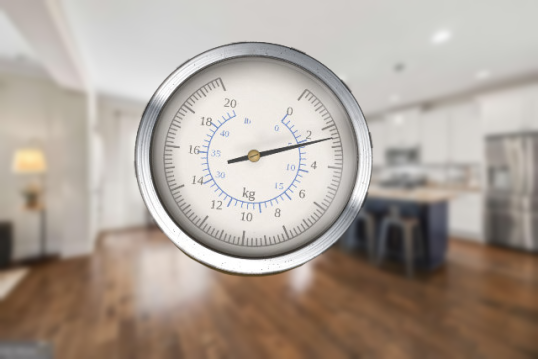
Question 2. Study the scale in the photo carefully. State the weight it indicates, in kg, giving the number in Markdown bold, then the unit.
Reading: **2.6** kg
